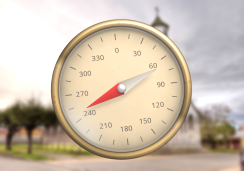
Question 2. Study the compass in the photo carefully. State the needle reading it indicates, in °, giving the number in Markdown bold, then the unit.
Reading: **247.5** °
